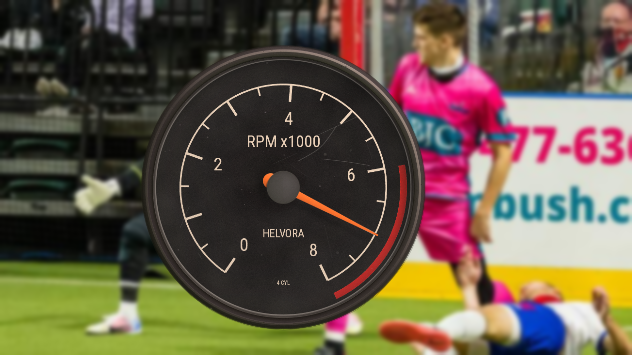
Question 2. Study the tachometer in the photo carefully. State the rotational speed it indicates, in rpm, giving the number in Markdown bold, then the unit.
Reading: **7000** rpm
